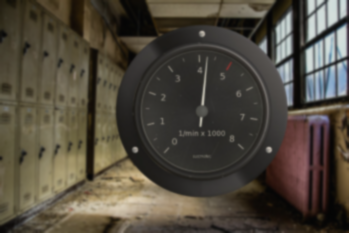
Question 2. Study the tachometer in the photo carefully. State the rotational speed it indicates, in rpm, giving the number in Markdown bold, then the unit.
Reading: **4250** rpm
